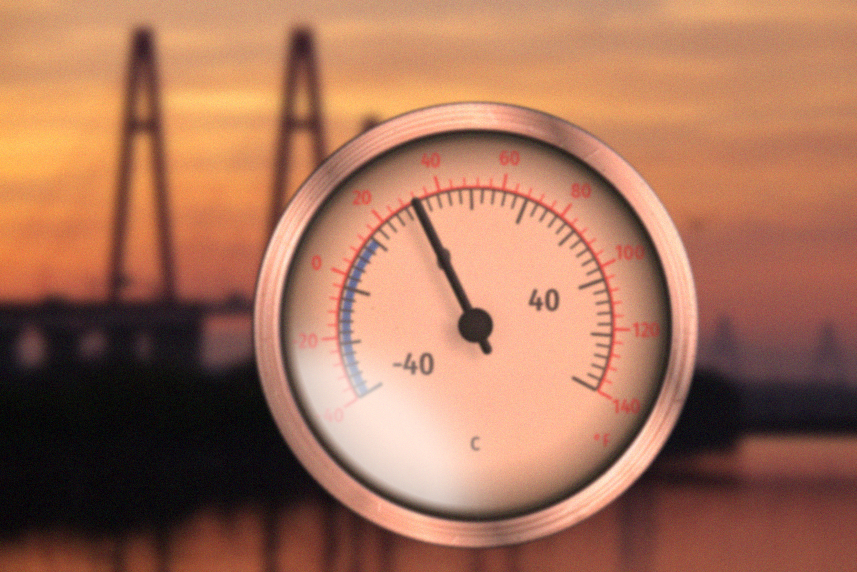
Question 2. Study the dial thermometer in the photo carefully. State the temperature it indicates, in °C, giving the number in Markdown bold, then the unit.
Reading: **0** °C
